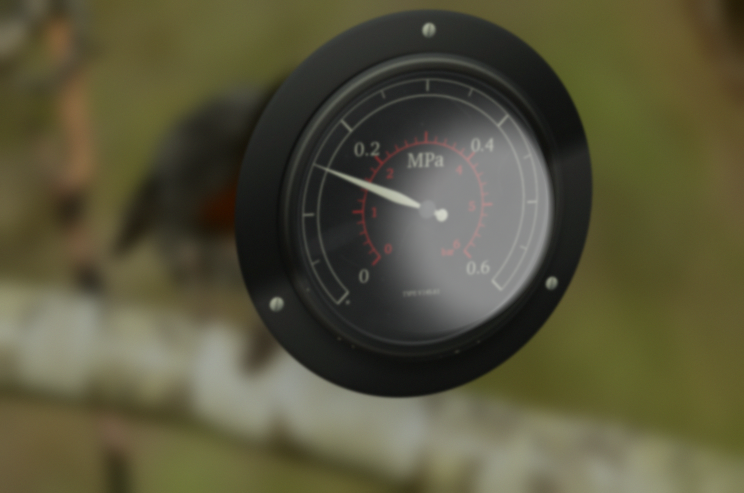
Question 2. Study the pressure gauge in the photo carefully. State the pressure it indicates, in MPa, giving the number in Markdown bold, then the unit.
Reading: **0.15** MPa
